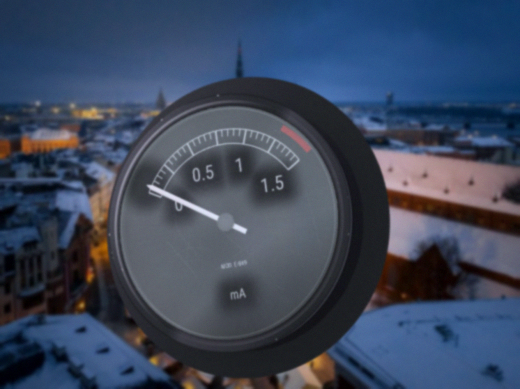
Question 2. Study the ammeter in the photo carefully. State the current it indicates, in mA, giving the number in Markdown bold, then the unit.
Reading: **0.05** mA
